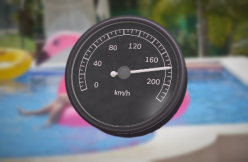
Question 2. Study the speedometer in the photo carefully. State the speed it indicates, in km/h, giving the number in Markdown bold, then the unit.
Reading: **180** km/h
